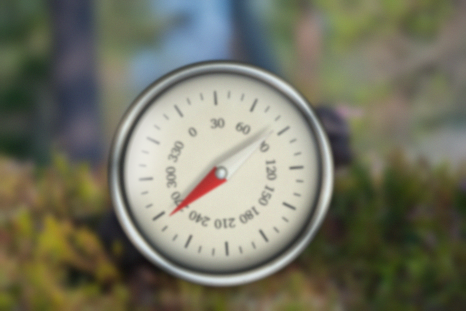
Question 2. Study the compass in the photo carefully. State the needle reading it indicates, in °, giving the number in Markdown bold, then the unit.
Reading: **265** °
